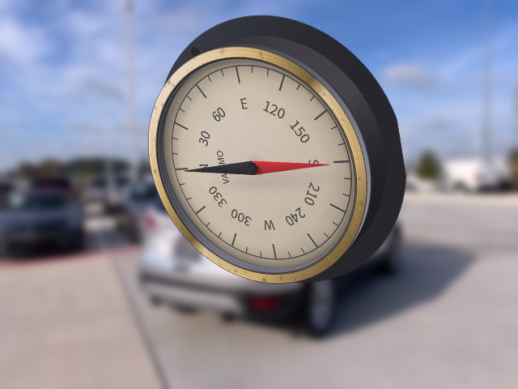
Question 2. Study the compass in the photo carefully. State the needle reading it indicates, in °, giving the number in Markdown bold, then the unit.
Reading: **180** °
